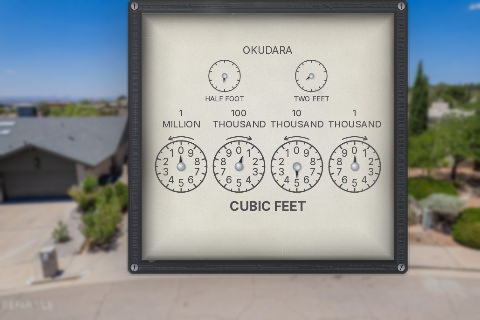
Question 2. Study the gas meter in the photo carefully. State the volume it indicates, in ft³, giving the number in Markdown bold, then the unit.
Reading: **5000** ft³
